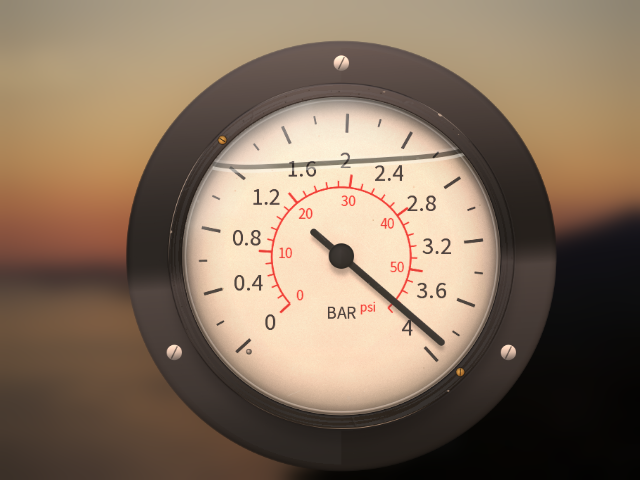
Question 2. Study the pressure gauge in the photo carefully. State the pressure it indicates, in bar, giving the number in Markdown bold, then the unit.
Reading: **3.9** bar
